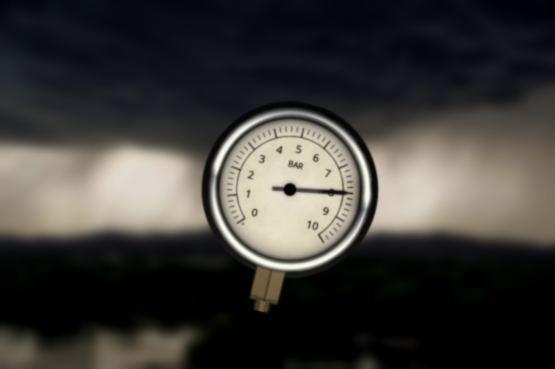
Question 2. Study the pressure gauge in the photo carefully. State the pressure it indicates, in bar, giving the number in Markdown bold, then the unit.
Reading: **8** bar
